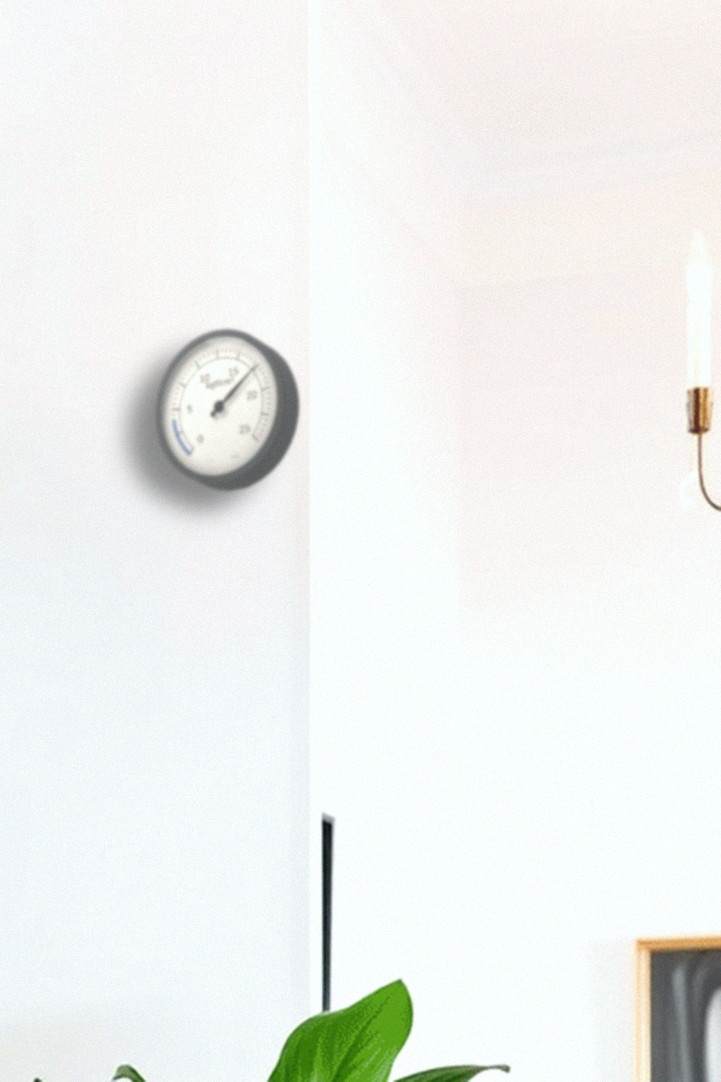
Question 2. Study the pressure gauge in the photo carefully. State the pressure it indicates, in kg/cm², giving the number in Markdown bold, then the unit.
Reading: **17.5** kg/cm²
